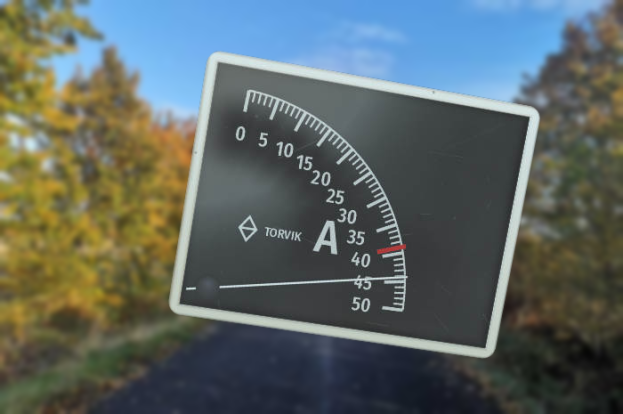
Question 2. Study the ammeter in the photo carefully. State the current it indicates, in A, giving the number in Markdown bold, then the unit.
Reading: **44** A
